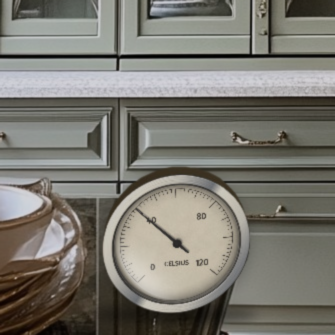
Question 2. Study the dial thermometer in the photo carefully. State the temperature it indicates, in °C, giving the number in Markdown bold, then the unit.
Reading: **40** °C
